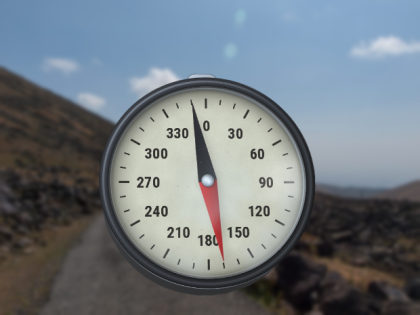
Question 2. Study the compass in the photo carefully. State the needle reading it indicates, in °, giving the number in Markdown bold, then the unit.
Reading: **170** °
